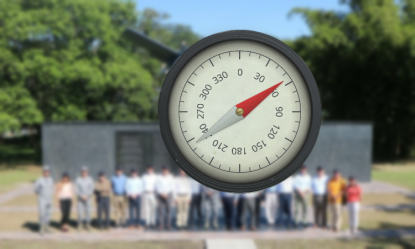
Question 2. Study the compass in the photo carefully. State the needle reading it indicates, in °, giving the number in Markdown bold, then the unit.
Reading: **55** °
